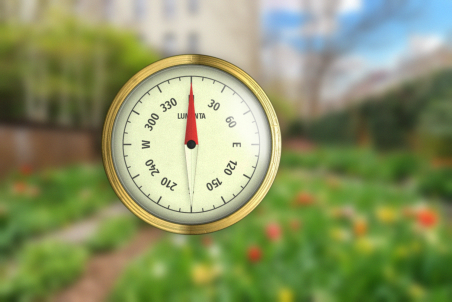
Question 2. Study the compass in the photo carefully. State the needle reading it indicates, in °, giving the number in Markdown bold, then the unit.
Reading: **0** °
